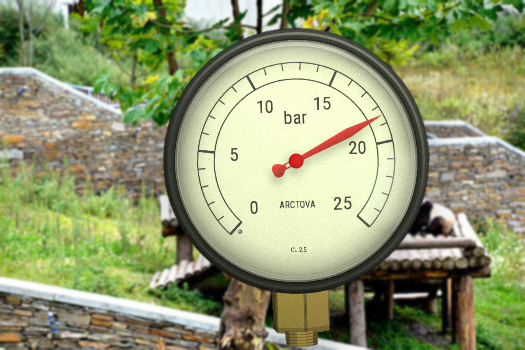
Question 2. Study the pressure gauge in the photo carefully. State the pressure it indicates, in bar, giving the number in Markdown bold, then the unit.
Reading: **18.5** bar
